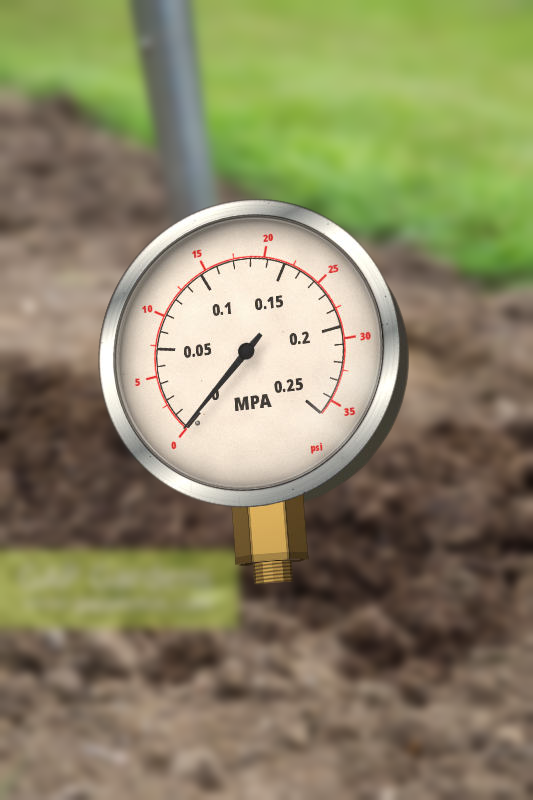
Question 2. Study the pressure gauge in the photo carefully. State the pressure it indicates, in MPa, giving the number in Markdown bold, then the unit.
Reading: **0** MPa
